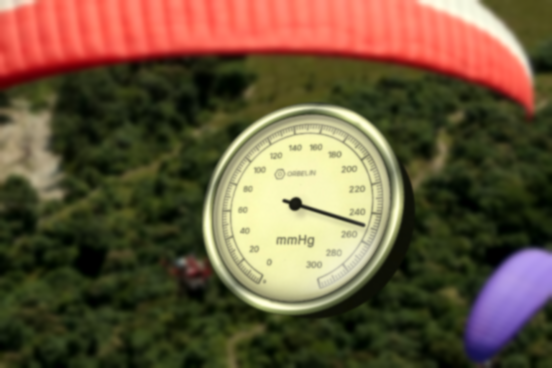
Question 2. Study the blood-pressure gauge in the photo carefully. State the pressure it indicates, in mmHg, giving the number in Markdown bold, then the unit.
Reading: **250** mmHg
